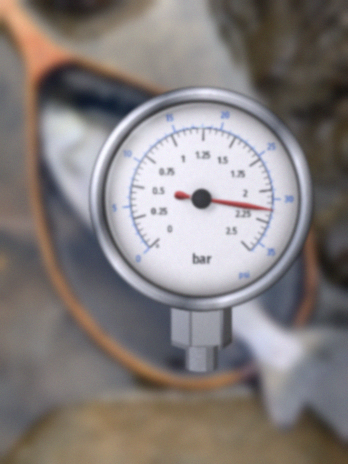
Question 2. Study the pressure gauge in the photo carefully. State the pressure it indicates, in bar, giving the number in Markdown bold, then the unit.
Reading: **2.15** bar
